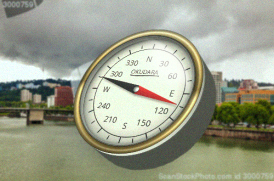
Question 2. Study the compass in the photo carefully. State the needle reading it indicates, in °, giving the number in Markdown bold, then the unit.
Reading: **105** °
